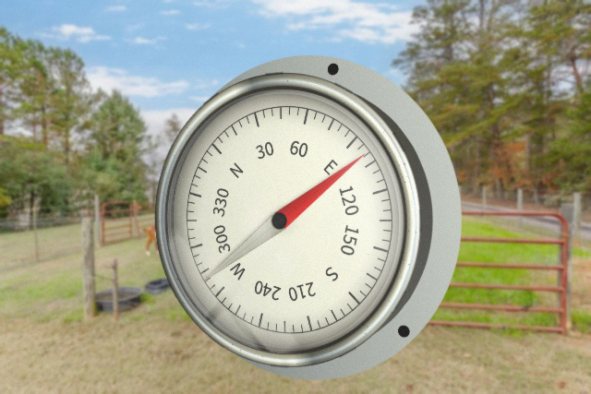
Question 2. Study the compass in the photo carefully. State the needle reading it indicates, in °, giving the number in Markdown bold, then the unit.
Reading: **100** °
